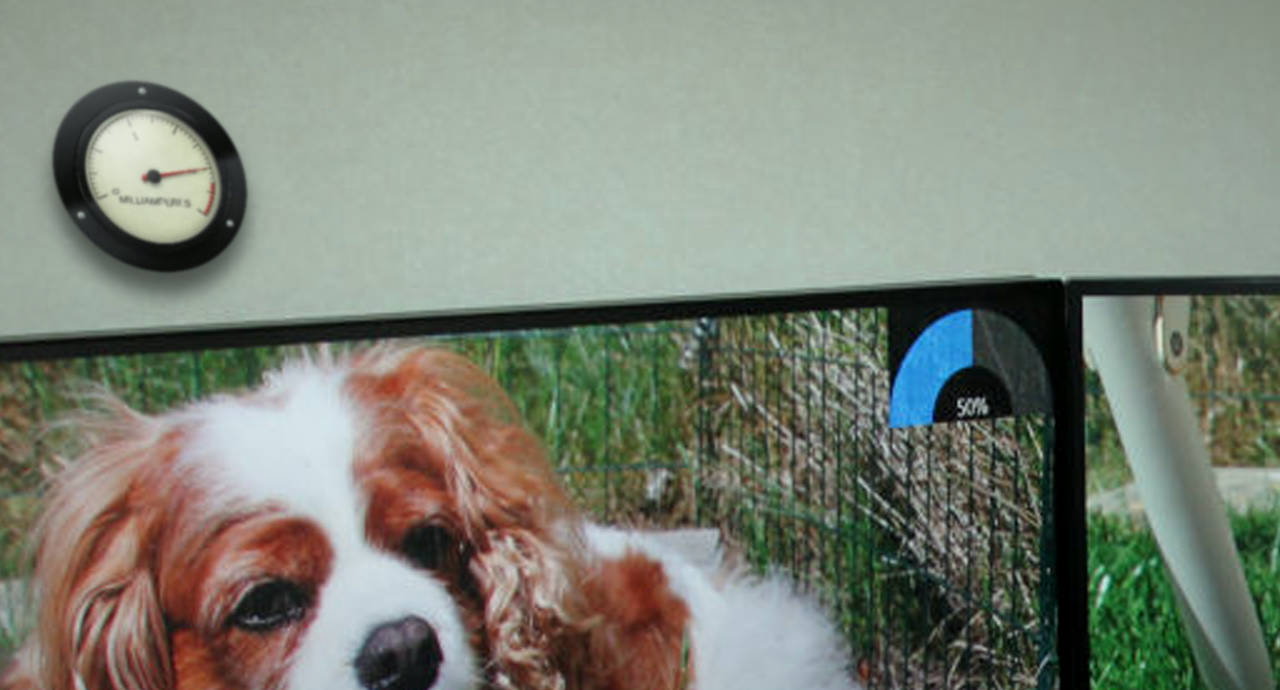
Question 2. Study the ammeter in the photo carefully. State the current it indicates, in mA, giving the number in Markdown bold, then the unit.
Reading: **2** mA
